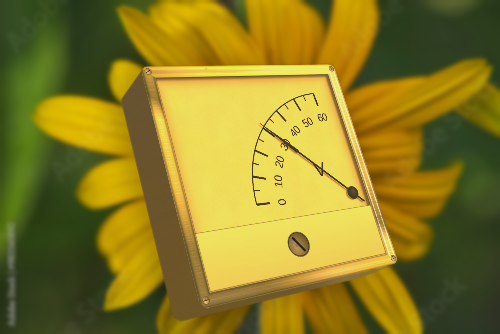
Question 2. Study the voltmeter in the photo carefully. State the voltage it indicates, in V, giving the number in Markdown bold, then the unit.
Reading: **30** V
